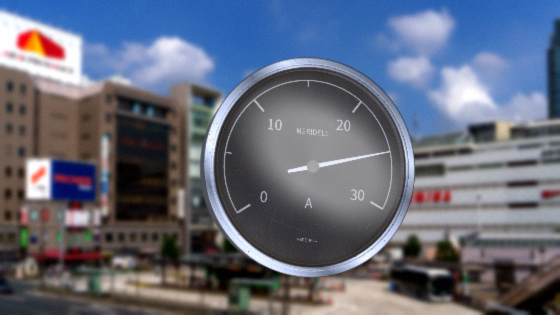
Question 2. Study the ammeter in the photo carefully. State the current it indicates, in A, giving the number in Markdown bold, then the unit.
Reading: **25** A
